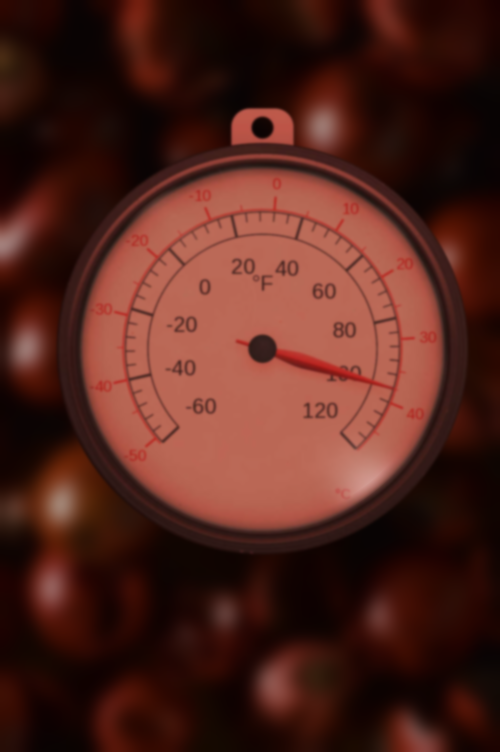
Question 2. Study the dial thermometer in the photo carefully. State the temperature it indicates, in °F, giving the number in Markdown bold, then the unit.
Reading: **100** °F
